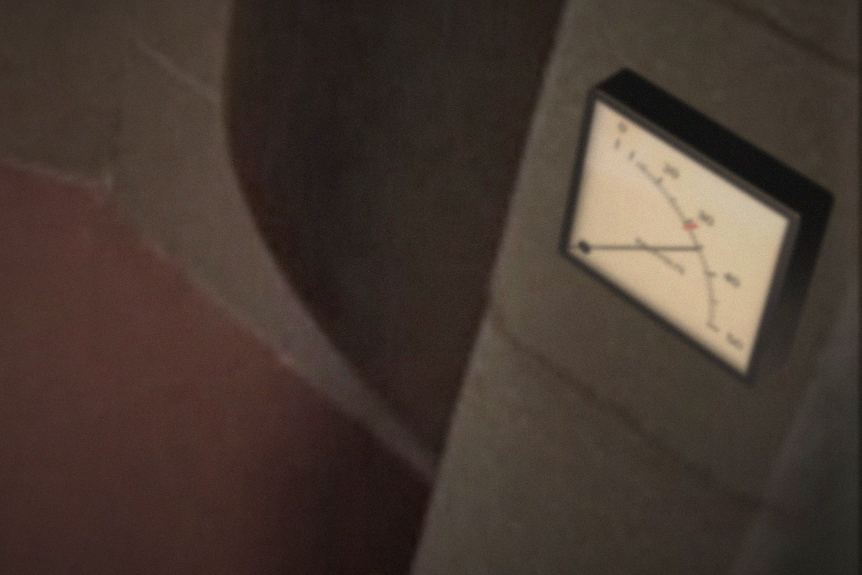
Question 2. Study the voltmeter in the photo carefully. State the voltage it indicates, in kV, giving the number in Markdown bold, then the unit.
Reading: **35** kV
